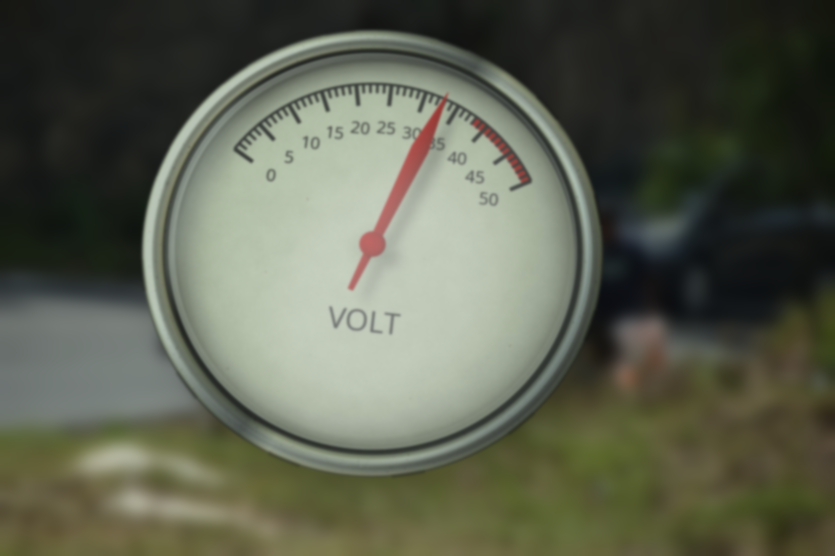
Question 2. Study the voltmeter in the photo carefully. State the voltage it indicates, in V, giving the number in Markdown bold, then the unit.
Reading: **33** V
